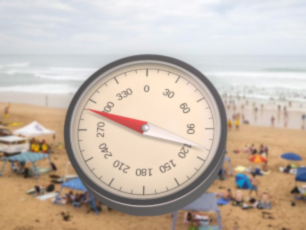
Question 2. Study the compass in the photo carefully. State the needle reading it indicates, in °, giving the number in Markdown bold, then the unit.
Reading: **290** °
